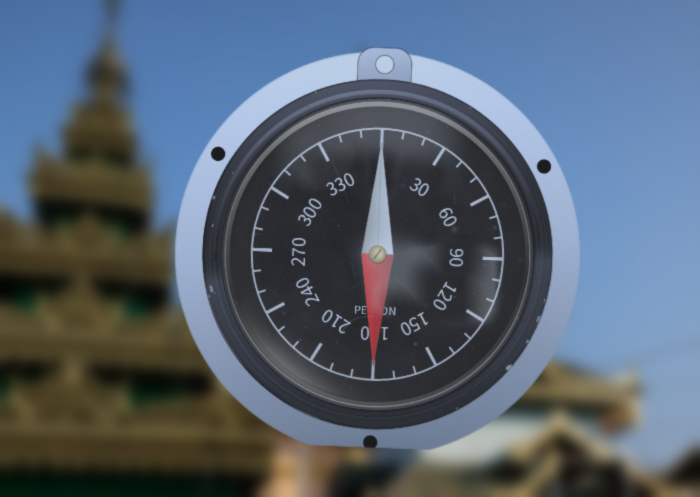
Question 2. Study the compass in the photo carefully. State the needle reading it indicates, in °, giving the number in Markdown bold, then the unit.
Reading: **180** °
